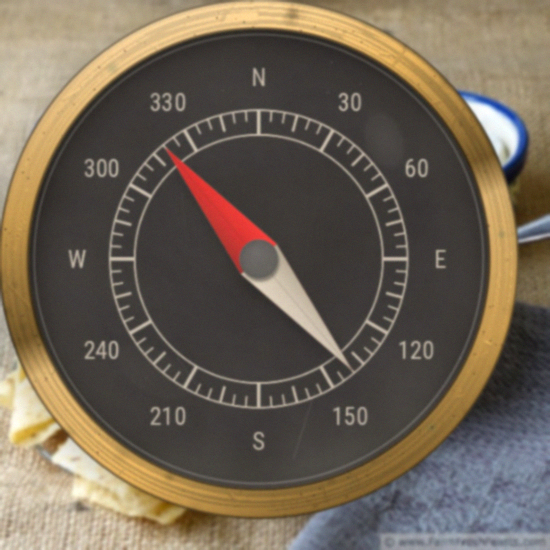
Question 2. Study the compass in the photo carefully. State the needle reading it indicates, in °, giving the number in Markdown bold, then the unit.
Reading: **320** °
